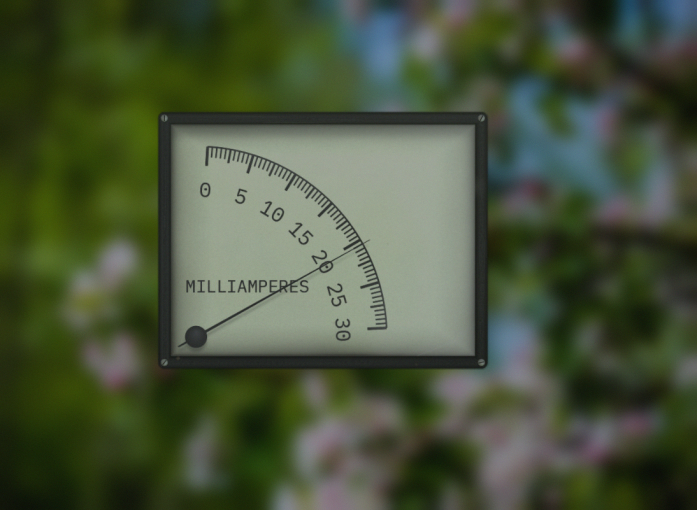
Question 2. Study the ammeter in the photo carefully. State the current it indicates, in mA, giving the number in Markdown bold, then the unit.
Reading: **20.5** mA
